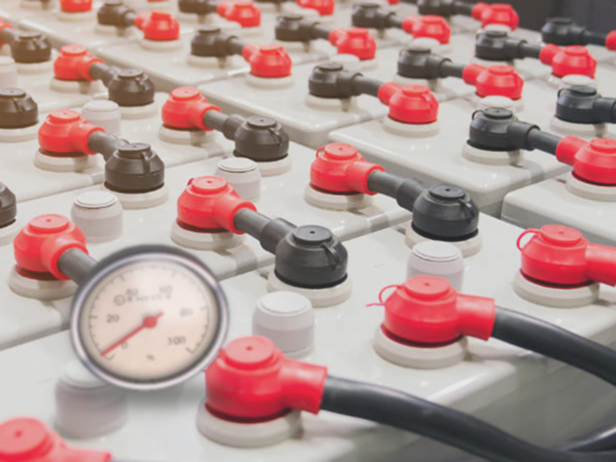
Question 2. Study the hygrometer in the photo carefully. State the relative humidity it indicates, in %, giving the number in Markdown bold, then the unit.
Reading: **4** %
